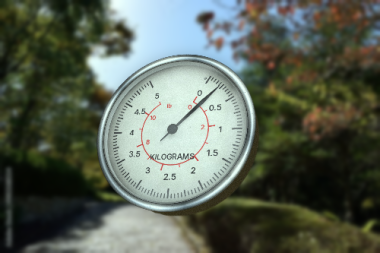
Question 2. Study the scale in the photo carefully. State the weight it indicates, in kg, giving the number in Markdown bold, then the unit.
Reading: **0.25** kg
